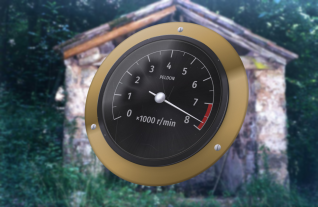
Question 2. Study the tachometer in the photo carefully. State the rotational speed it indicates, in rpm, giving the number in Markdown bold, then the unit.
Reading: **7750** rpm
